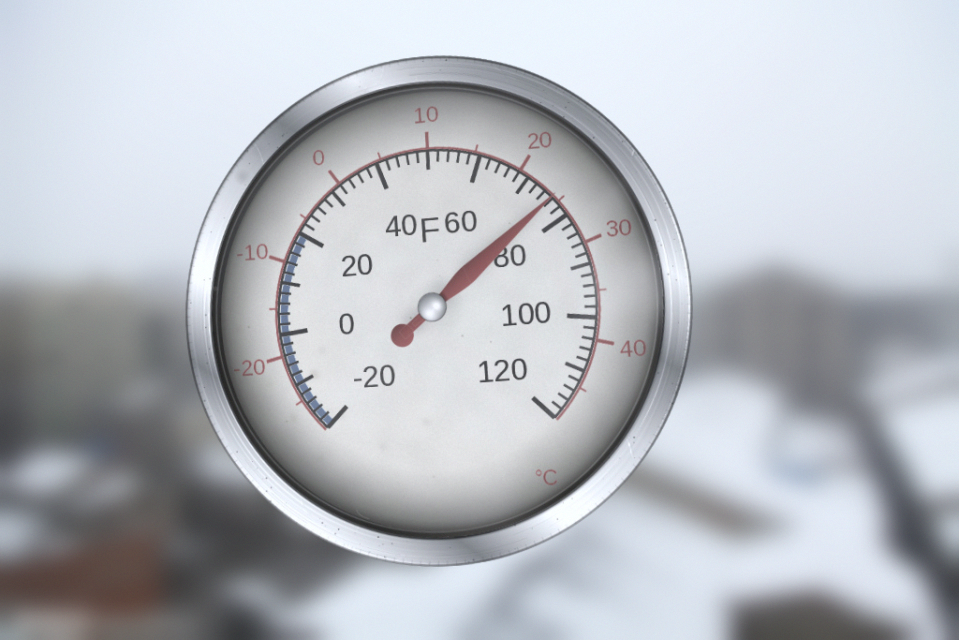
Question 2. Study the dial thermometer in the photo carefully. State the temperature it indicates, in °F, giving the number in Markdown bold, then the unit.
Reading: **76** °F
